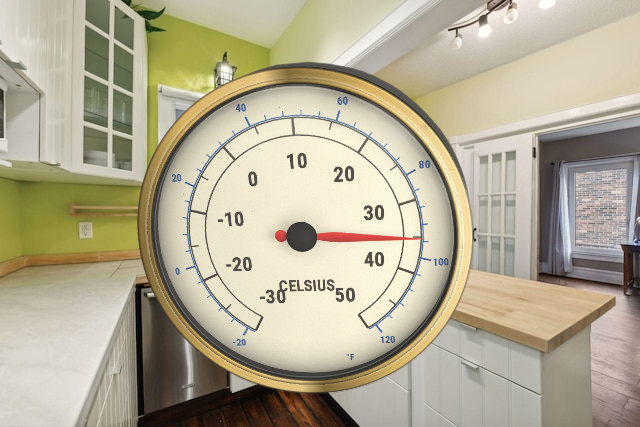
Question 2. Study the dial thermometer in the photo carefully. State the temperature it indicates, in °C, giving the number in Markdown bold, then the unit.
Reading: **35** °C
